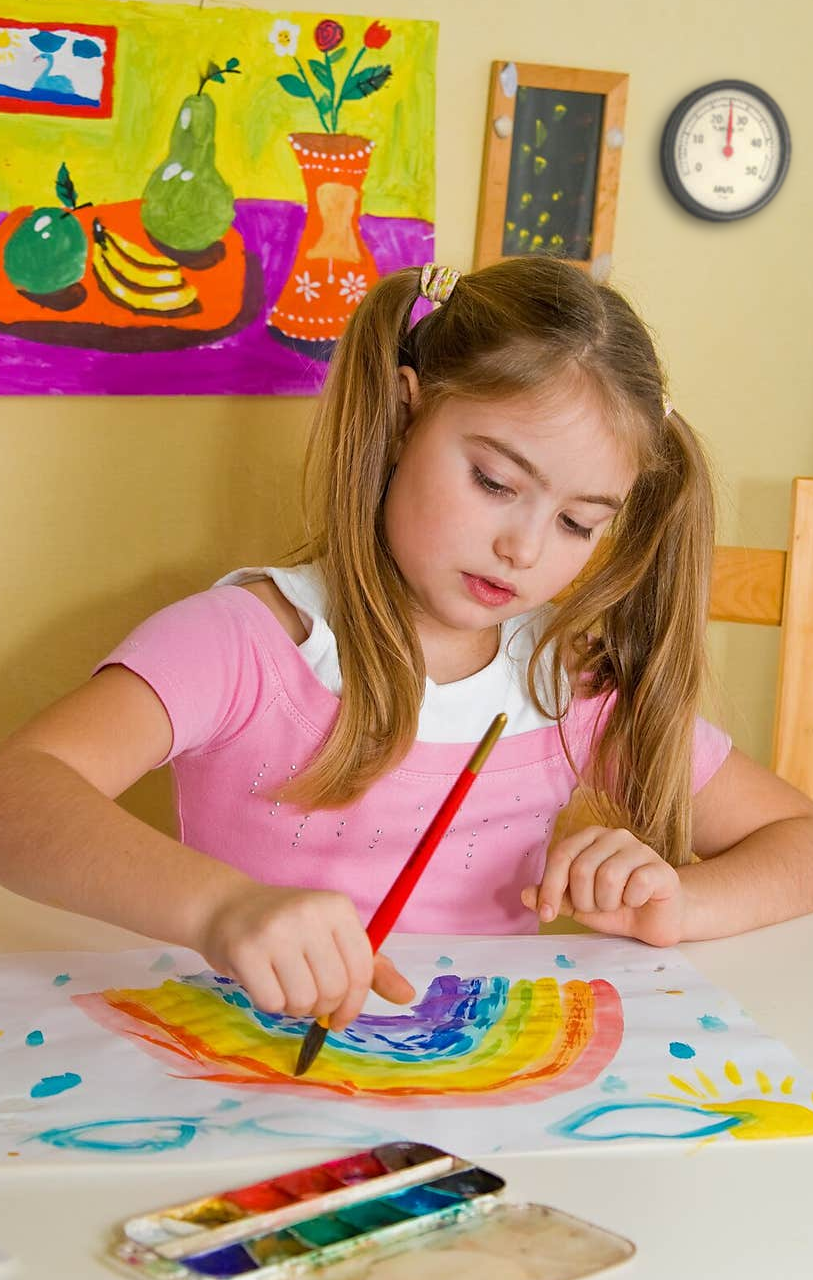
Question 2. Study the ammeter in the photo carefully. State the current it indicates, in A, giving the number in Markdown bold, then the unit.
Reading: **25** A
